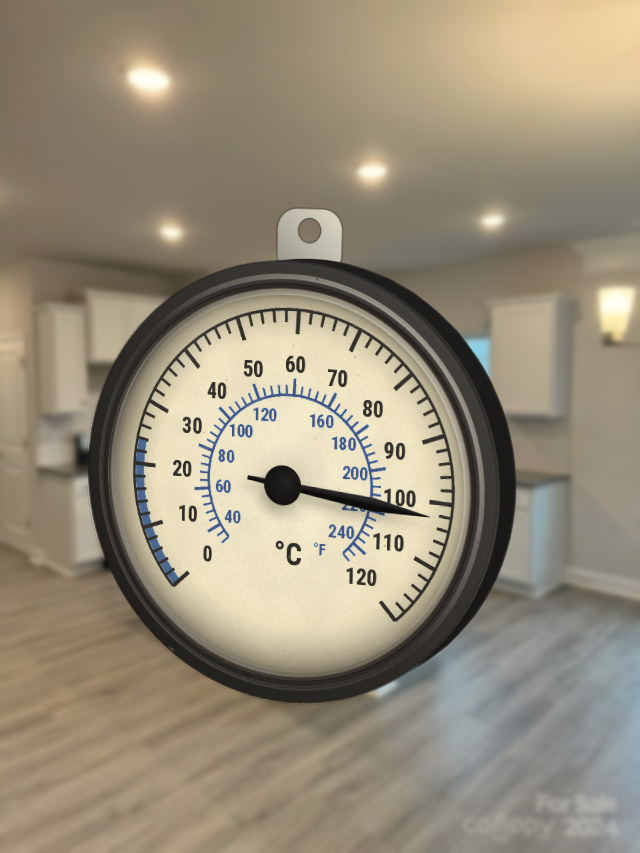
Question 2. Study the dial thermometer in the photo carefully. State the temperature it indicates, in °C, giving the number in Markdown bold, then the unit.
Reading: **102** °C
